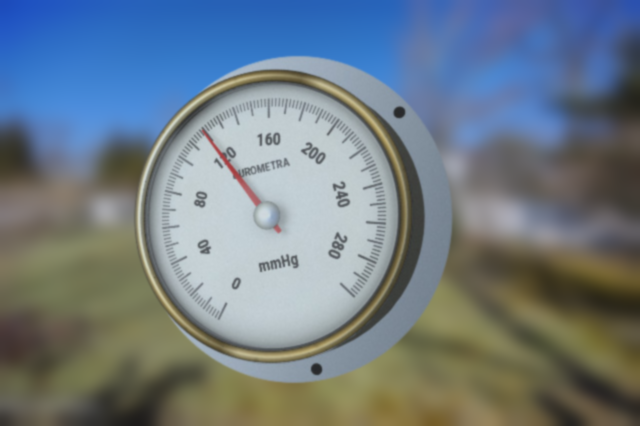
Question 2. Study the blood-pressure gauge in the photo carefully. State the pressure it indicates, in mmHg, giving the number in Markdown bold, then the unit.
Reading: **120** mmHg
